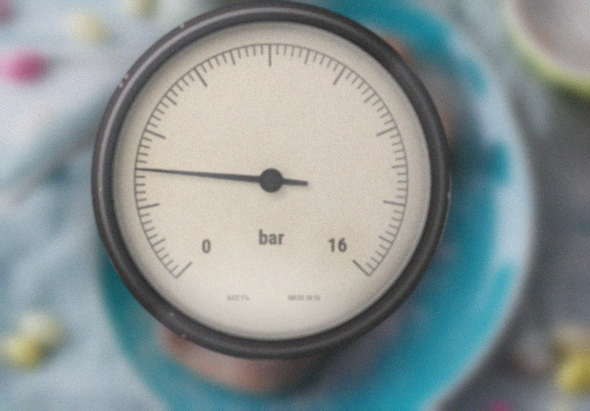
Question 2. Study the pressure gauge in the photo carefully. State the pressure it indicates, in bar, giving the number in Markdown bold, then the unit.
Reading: **3** bar
